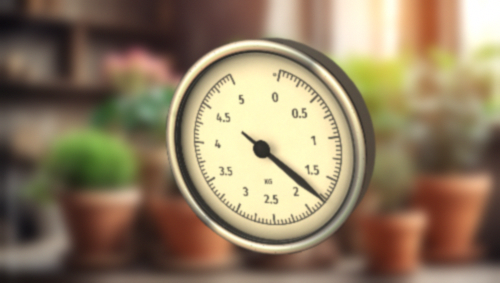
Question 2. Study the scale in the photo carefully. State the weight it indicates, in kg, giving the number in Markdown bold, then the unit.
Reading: **1.75** kg
